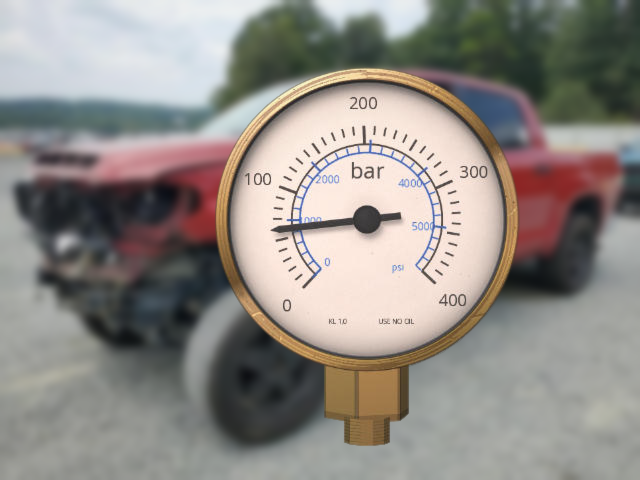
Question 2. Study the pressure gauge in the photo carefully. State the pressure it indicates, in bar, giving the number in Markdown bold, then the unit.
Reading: **60** bar
